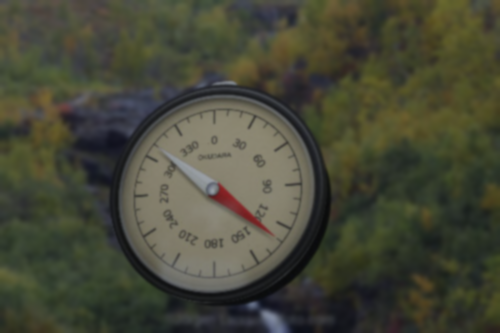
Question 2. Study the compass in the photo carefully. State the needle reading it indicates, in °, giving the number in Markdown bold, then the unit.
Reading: **130** °
